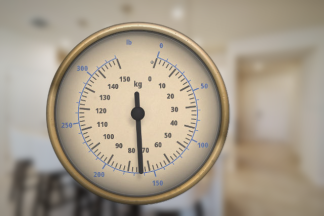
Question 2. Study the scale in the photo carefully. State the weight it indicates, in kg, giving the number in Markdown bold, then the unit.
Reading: **74** kg
